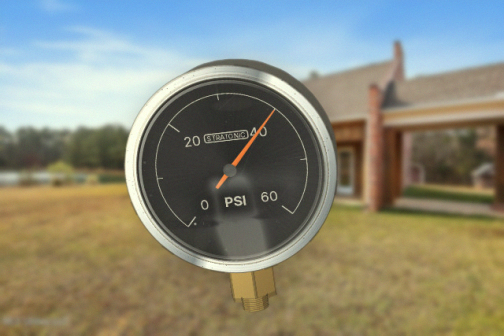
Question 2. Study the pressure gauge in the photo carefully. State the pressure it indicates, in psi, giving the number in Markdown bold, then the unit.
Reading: **40** psi
